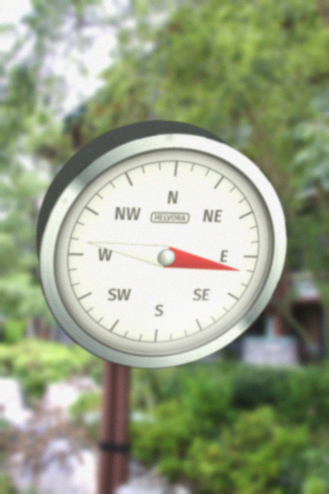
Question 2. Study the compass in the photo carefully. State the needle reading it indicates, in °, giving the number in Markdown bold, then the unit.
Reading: **100** °
